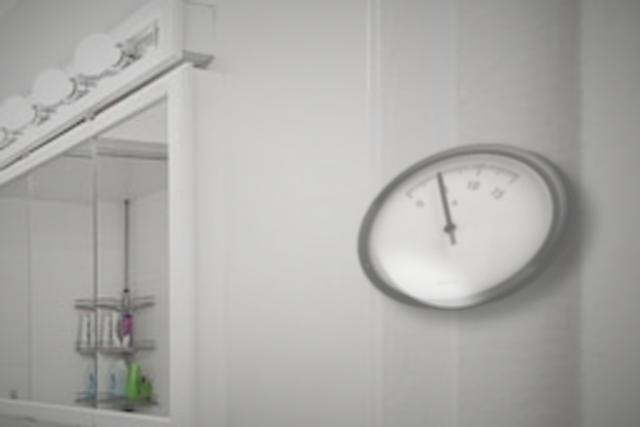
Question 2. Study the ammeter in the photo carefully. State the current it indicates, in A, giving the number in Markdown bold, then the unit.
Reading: **5** A
